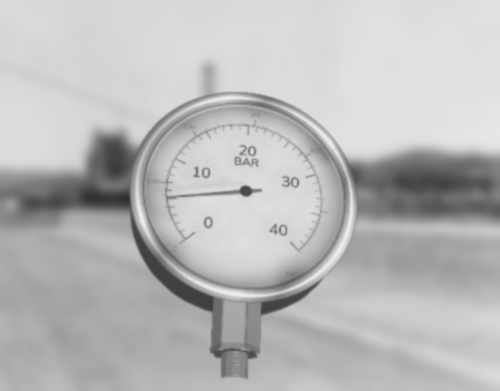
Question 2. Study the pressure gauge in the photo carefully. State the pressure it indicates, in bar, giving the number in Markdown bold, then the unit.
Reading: **5** bar
